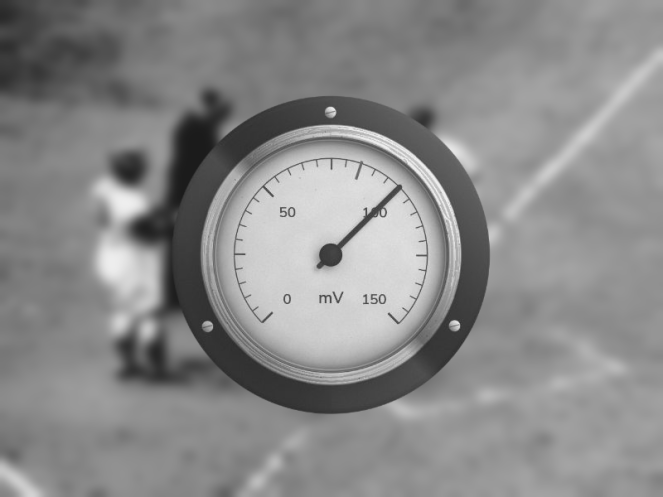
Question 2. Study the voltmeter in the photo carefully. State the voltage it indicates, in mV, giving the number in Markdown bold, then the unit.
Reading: **100** mV
